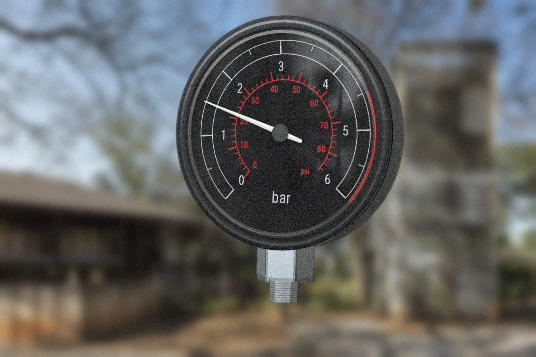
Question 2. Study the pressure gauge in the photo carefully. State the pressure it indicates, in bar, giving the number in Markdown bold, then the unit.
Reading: **1.5** bar
